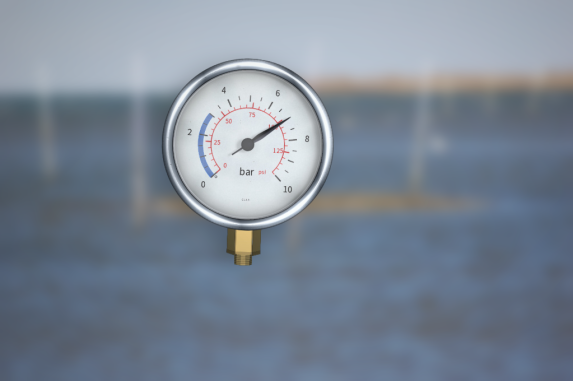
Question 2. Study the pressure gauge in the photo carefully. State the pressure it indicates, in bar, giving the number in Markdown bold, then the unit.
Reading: **7** bar
